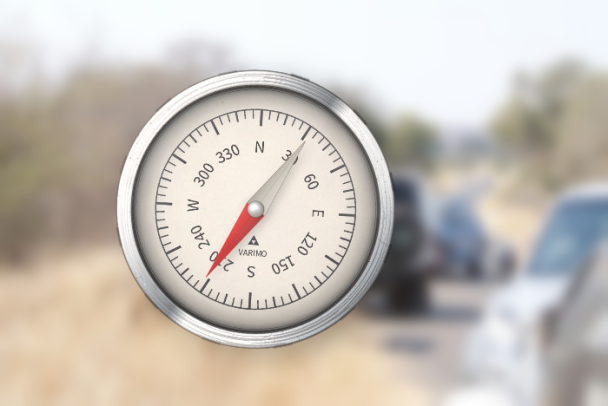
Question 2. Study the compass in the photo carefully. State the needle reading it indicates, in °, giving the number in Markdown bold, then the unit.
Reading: **212.5** °
